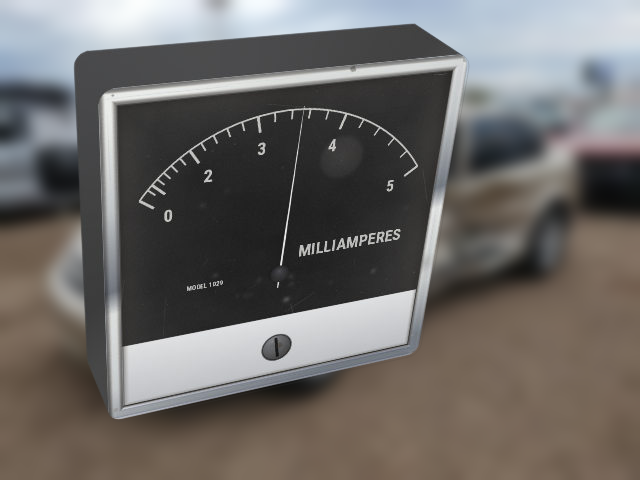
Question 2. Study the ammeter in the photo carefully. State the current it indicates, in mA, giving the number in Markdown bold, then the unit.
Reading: **3.5** mA
